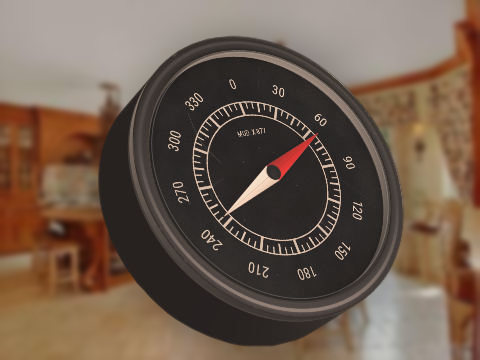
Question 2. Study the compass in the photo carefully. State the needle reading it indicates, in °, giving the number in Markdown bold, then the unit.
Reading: **65** °
